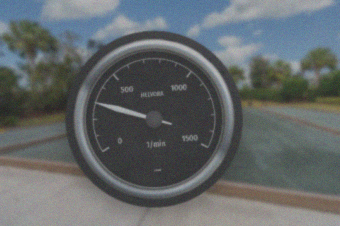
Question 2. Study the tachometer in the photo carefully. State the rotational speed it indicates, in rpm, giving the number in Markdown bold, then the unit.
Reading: **300** rpm
